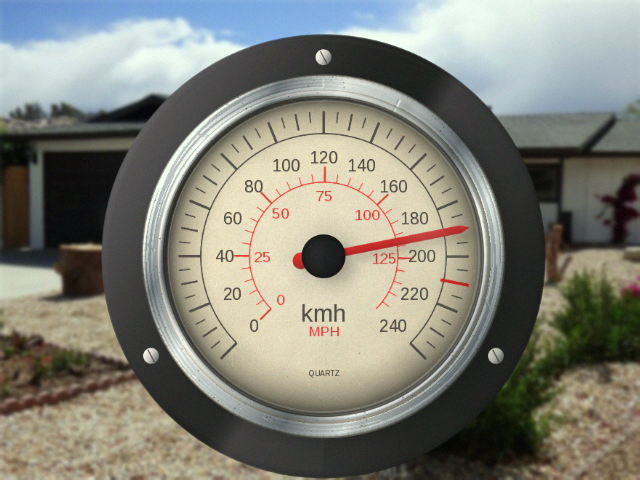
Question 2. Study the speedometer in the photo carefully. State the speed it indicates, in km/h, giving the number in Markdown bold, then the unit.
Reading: **190** km/h
